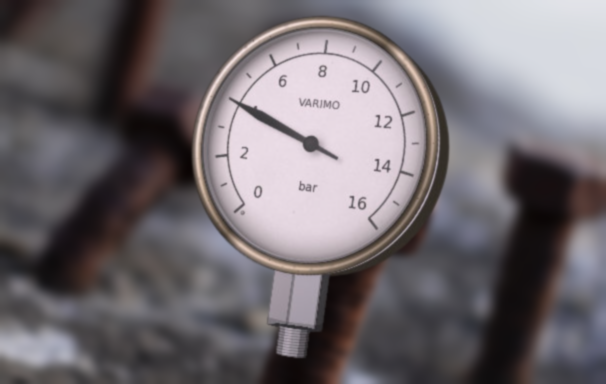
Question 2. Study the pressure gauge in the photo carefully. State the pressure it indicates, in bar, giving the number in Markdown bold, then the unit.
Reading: **4** bar
